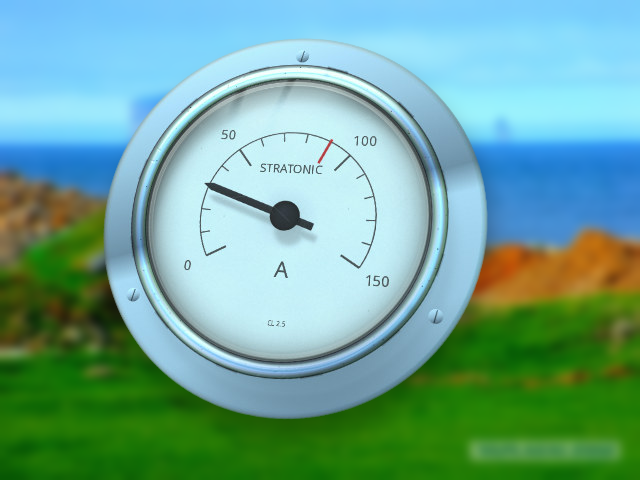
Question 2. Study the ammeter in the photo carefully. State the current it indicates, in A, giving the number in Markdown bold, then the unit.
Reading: **30** A
